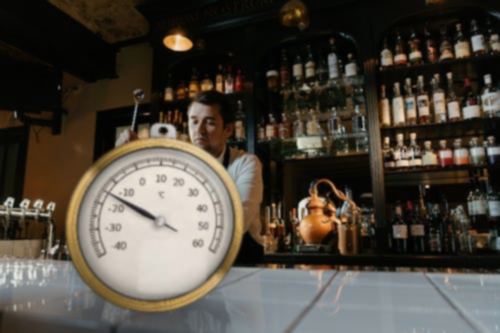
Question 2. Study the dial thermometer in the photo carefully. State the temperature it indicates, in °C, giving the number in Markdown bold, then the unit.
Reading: **-15** °C
